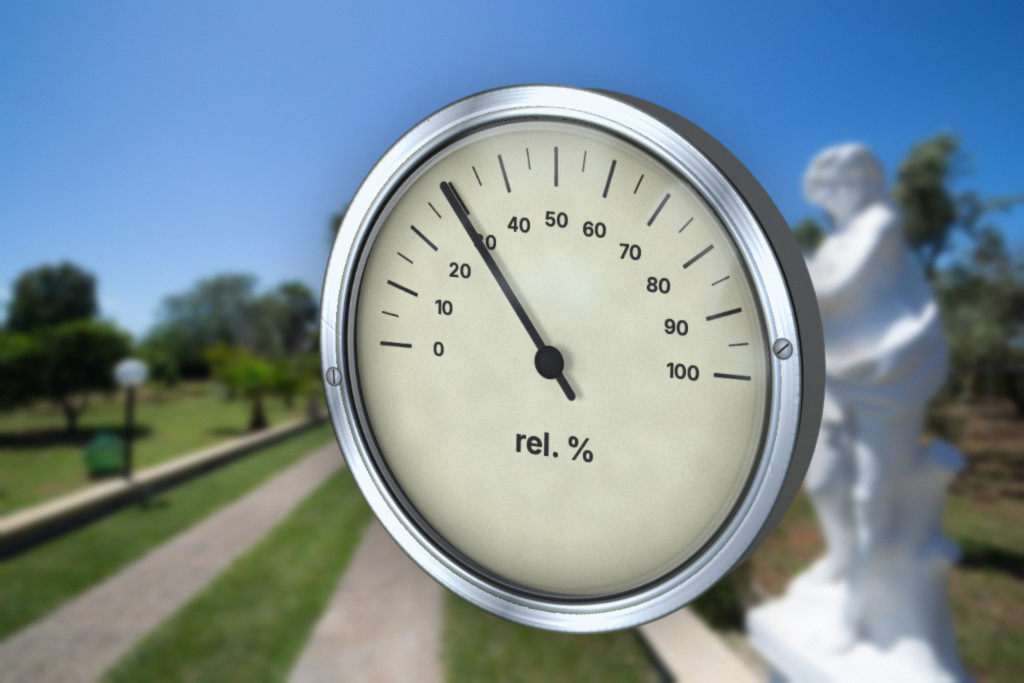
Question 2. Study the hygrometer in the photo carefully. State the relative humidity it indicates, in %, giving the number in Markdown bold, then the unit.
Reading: **30** %
